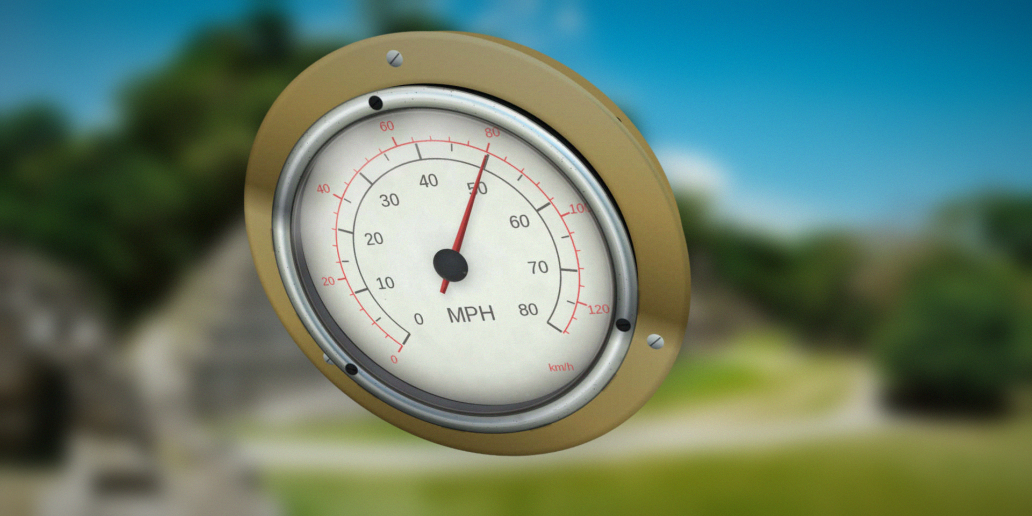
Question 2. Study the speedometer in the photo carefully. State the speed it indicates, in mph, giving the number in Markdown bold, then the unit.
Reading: **50** mph
